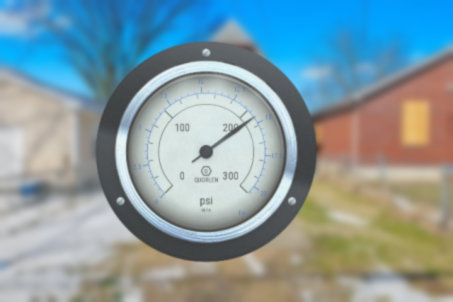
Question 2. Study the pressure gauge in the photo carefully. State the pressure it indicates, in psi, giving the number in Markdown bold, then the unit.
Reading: **210** psi
